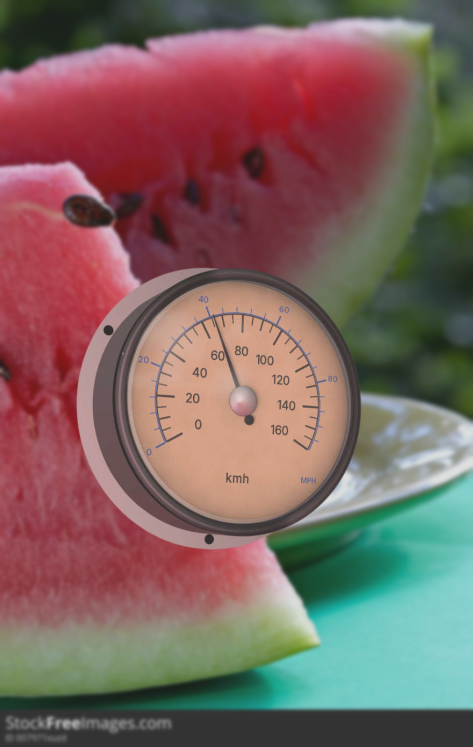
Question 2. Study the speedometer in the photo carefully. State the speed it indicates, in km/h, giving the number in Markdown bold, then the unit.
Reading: **65** km/h
